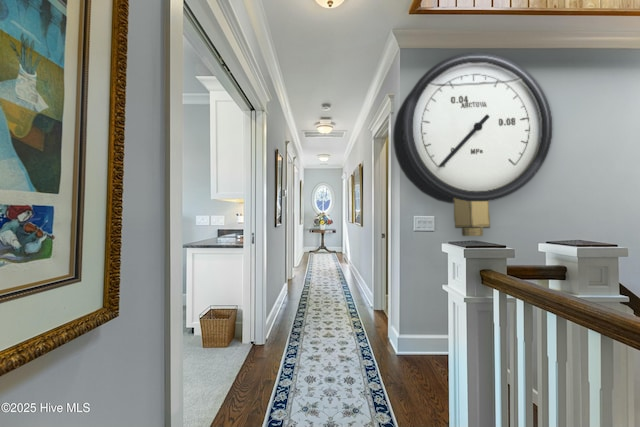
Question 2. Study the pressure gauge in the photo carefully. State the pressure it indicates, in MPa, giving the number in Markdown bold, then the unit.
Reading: **0** MPa
